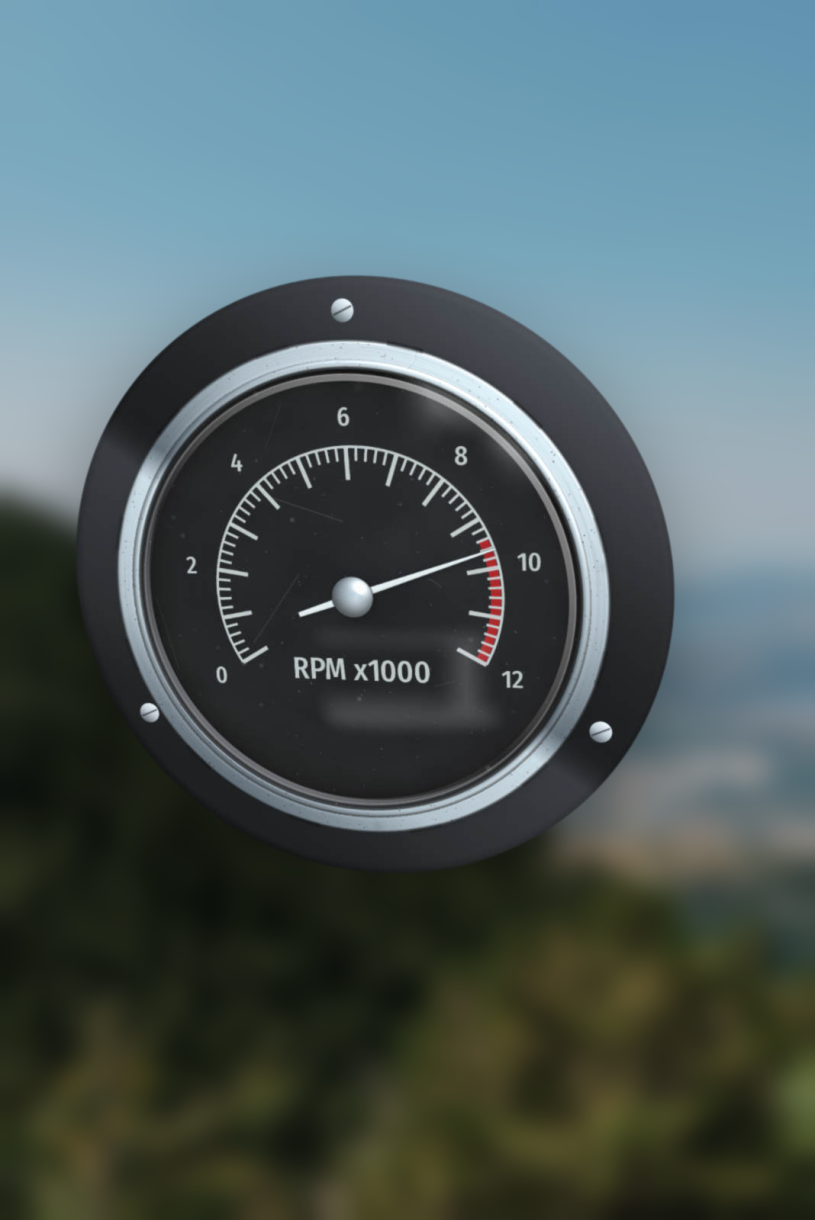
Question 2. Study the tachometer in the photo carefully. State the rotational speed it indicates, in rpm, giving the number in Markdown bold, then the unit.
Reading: **9600** rpm
